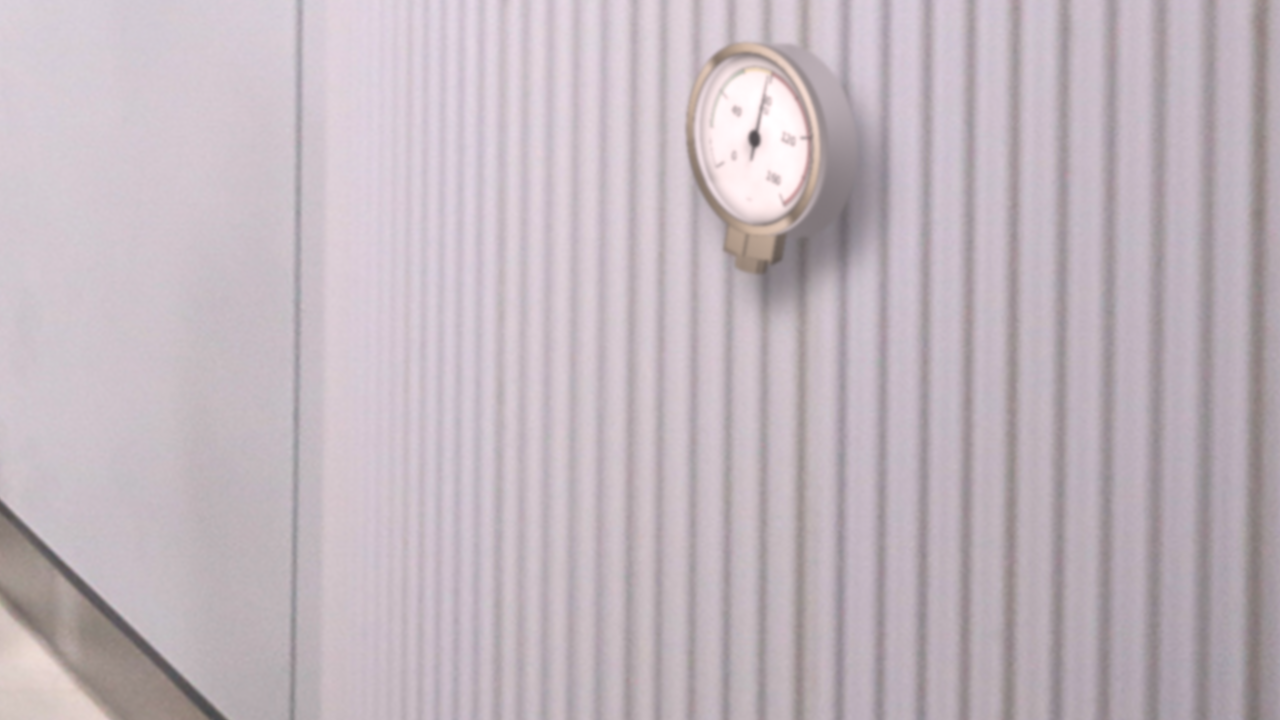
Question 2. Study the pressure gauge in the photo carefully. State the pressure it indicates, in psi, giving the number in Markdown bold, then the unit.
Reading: **80** psi
